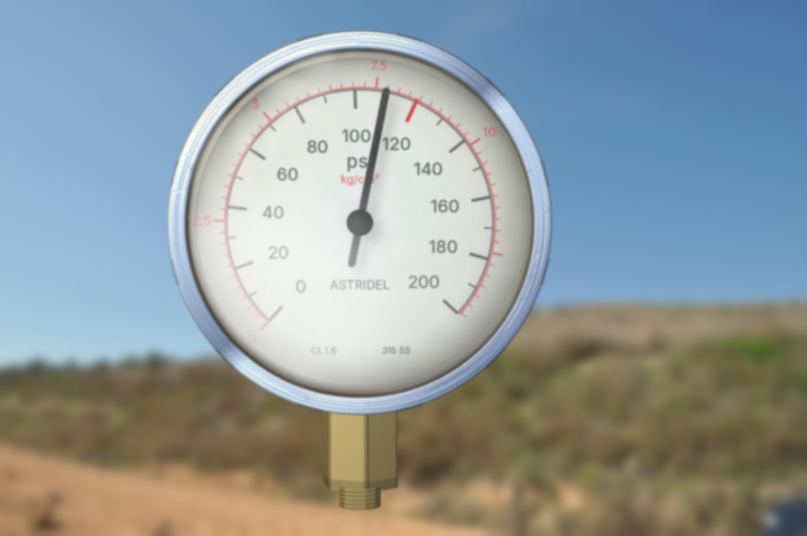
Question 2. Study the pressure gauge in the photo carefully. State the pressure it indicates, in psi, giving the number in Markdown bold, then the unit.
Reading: **110** psi
